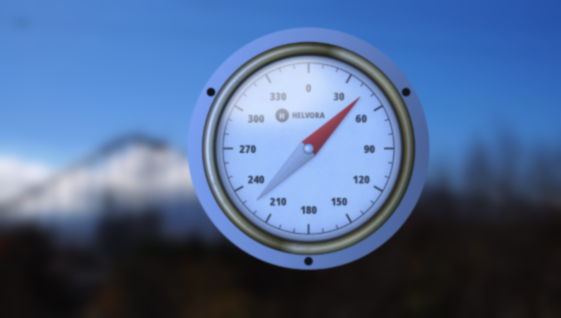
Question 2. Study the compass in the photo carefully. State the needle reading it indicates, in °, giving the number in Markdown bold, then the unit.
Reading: **45** °
